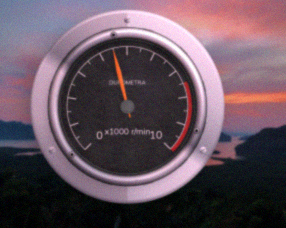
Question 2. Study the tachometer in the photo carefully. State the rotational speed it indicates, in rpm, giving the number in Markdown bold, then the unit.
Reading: **4500** rpm
